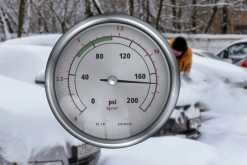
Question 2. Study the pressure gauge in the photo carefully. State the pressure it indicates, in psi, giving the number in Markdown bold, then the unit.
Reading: **170** psi
